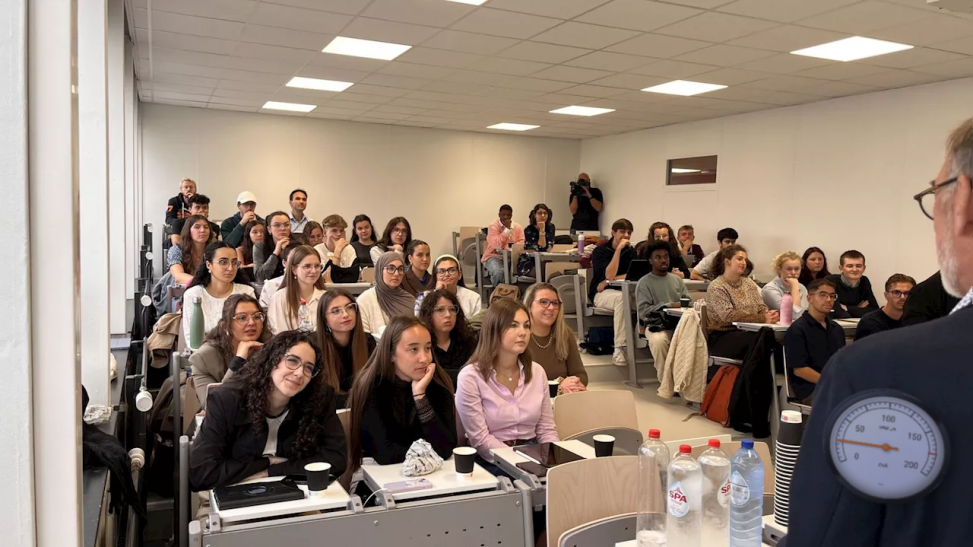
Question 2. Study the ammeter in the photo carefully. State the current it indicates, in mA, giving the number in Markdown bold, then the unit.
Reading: **25** mA
